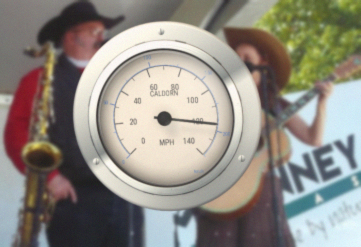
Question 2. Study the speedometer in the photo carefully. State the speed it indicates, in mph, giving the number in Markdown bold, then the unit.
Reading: **120** mph
